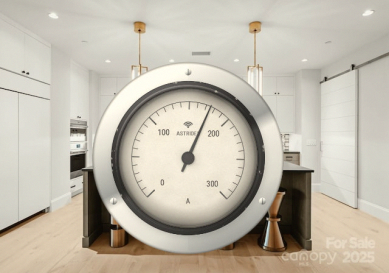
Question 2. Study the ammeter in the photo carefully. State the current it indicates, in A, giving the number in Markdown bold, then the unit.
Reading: **175** A
